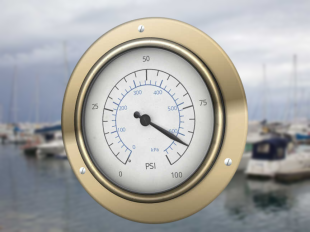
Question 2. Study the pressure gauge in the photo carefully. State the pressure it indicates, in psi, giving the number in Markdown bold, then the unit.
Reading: **90** psi
